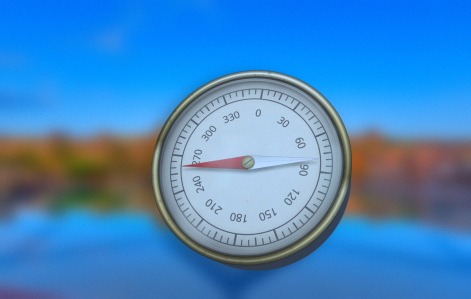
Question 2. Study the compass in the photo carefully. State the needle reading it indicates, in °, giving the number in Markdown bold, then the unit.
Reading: **260** °
